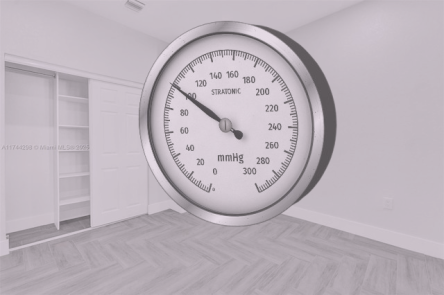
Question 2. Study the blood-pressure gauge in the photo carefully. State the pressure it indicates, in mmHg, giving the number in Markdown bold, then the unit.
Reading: **100** mmHg
